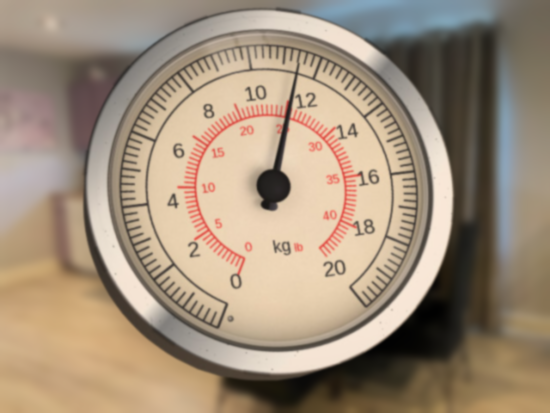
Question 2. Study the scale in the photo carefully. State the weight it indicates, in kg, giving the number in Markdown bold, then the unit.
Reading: **11.4** kg
